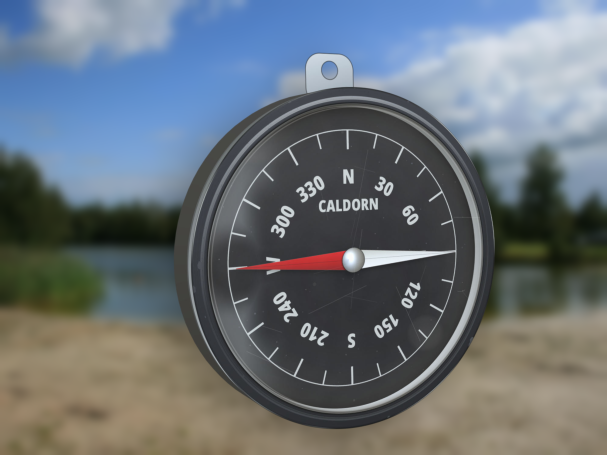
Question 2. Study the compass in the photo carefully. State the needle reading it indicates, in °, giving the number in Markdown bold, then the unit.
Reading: **270** °
